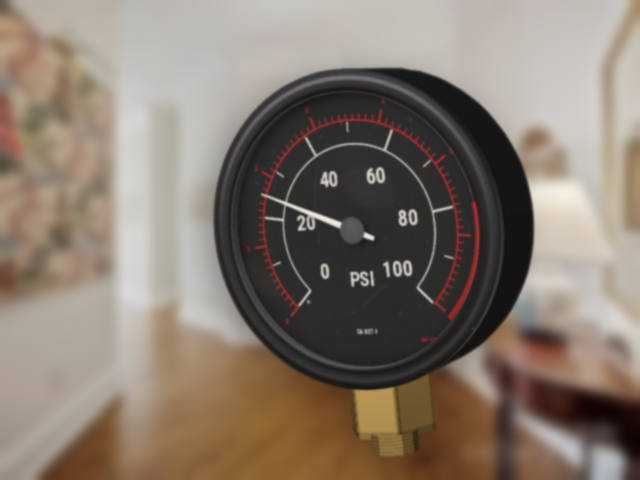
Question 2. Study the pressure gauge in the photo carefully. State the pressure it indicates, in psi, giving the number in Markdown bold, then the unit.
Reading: **25** psi
